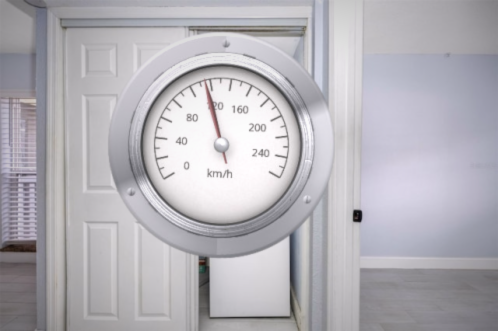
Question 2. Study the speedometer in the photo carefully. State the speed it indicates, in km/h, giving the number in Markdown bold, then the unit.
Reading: **115** km/h
